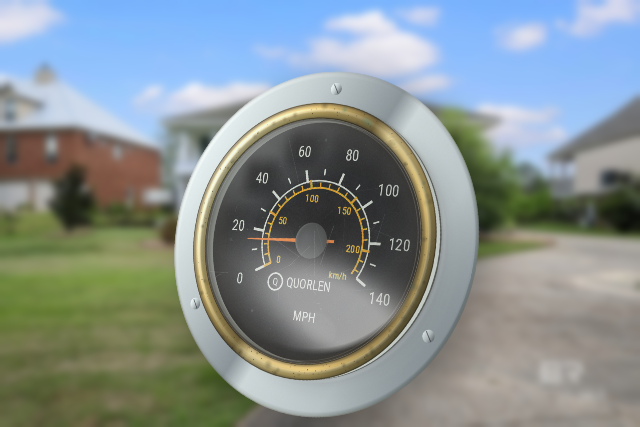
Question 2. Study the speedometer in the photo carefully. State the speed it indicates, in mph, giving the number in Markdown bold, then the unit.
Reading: **15** mph
